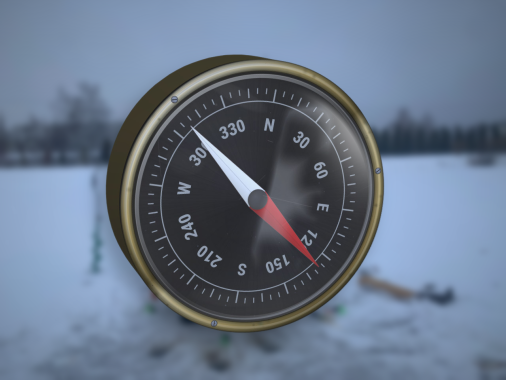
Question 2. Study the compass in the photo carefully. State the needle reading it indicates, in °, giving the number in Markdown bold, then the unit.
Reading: **127.5** °
